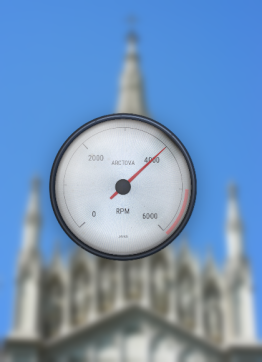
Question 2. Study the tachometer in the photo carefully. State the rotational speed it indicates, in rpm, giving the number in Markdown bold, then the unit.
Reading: **4000** rpm
